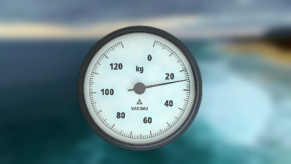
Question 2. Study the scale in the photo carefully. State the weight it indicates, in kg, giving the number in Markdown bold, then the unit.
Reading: **25** kg
